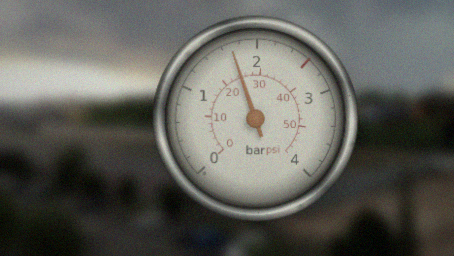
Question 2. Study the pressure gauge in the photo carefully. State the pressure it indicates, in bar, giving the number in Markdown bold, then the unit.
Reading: **1.7** bar
